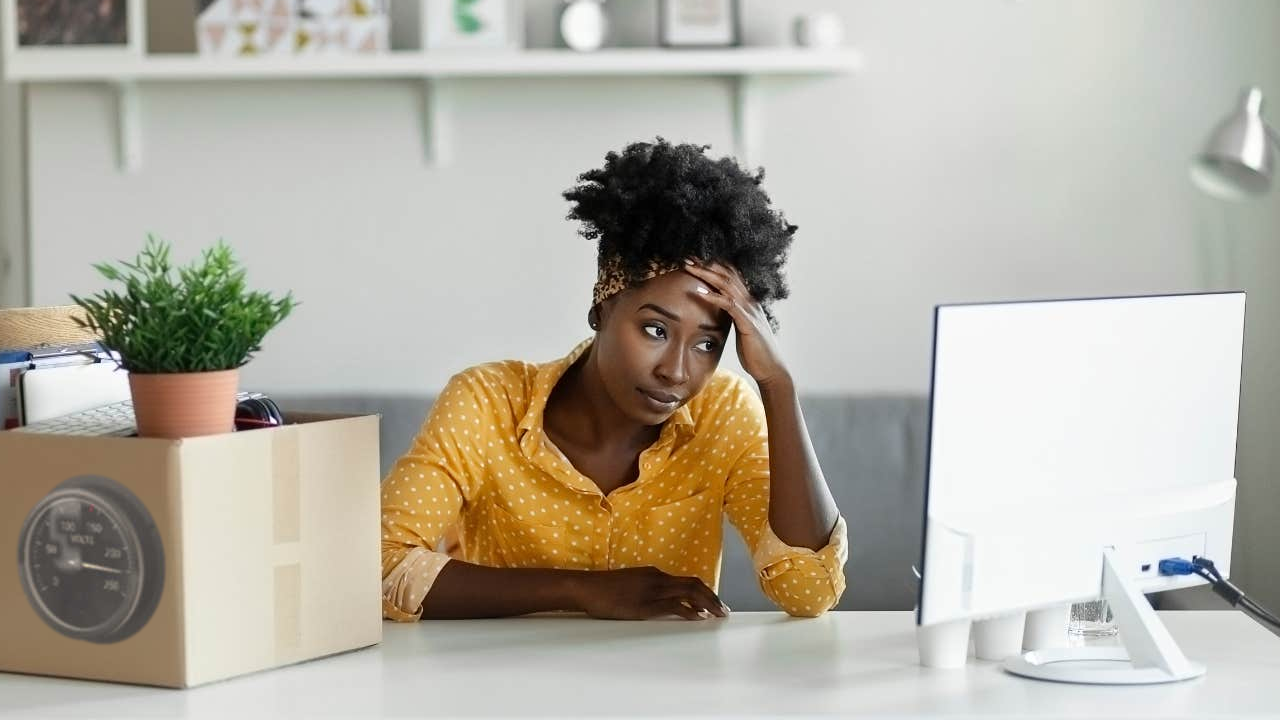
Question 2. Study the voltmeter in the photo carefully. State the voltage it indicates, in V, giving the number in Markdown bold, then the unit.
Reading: **225** V
